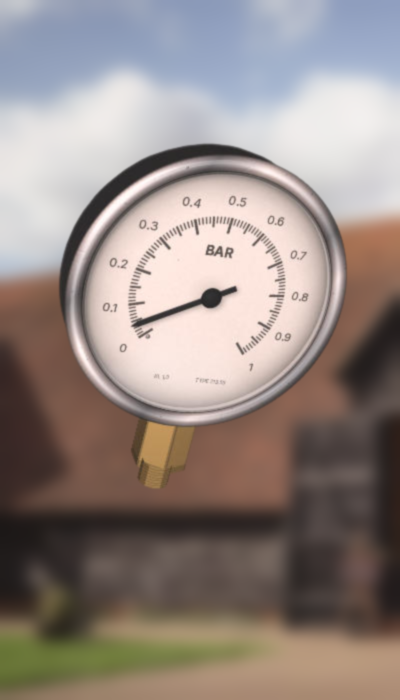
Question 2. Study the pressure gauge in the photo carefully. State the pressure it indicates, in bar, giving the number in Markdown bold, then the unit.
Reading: **0.05** bar
